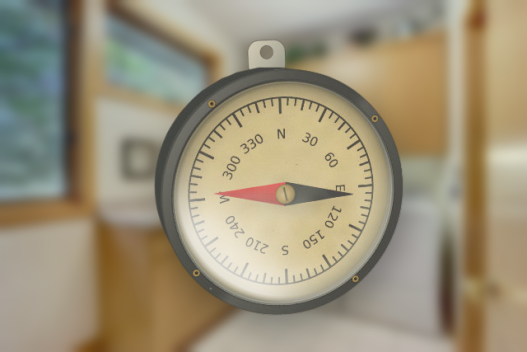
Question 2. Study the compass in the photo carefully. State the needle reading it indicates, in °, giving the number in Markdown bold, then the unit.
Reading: **275** °
